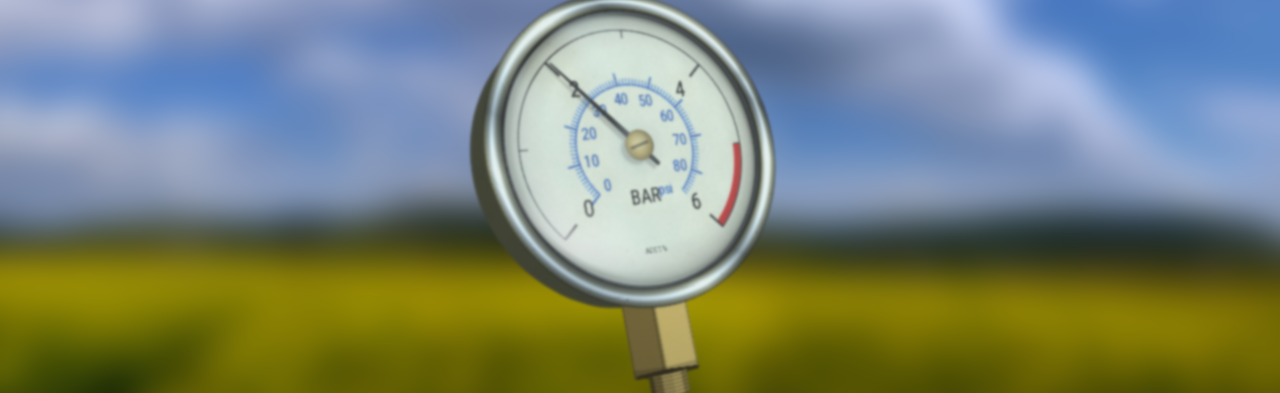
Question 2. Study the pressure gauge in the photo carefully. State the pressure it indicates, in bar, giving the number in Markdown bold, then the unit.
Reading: **2** bar
